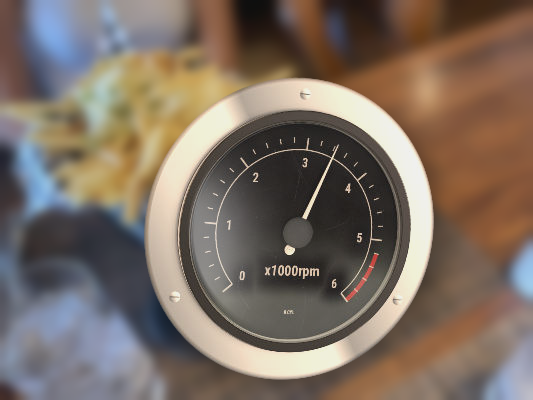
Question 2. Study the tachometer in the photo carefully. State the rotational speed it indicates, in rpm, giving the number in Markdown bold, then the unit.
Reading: **3400** rpm
